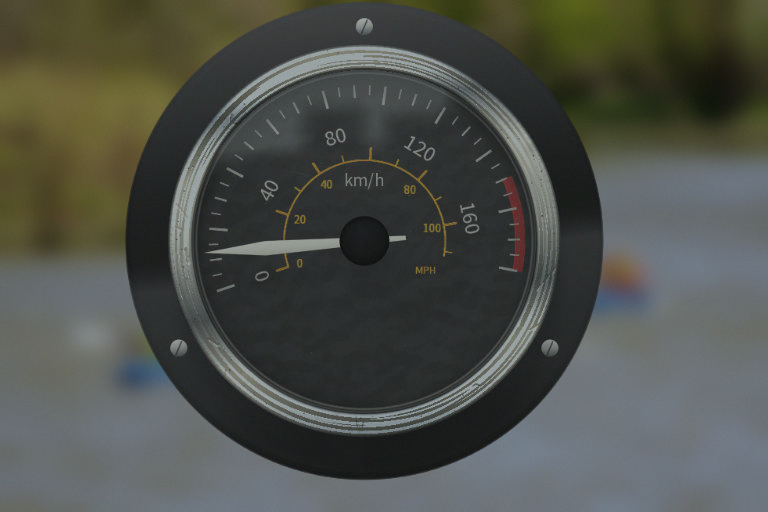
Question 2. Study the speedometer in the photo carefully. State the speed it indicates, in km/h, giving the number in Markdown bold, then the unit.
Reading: **12.5** km/h
